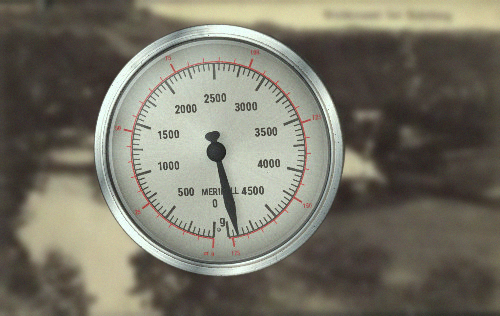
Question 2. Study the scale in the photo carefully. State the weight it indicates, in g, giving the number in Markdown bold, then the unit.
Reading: **4900** g
